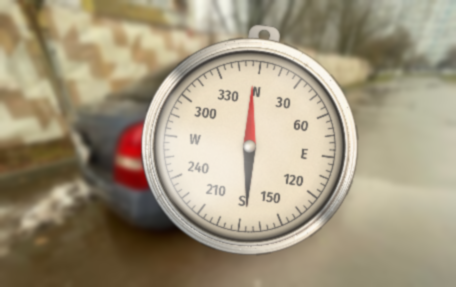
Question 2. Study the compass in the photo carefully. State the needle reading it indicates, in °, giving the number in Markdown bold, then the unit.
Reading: **355** °
